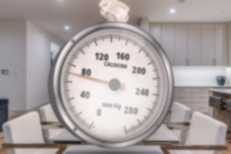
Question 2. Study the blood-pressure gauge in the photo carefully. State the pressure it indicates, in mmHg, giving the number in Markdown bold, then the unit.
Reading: **70** mmHg
